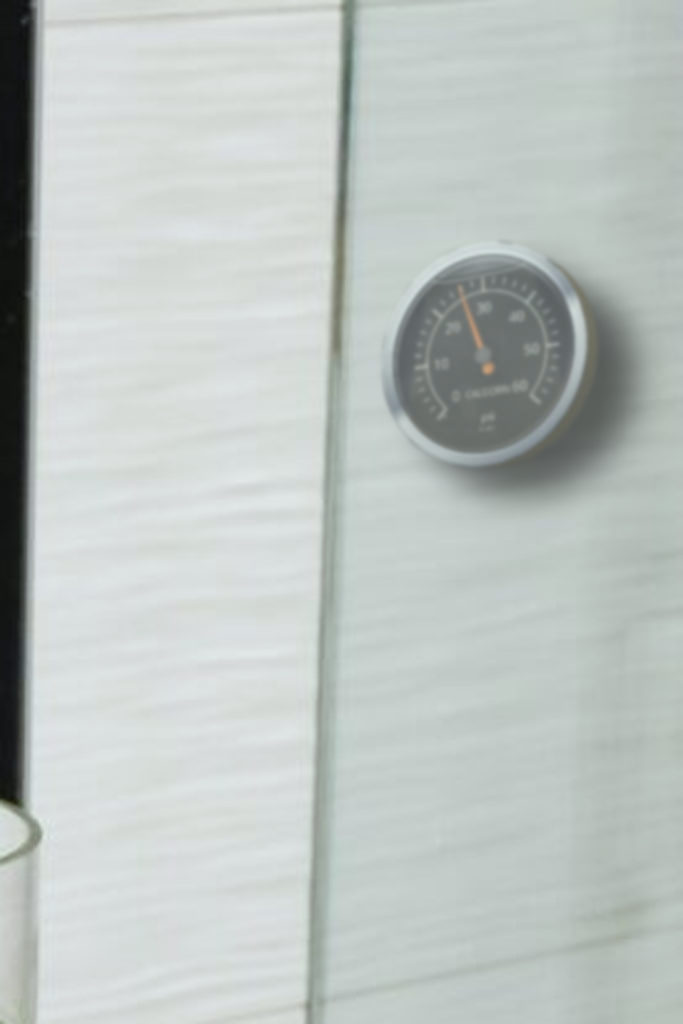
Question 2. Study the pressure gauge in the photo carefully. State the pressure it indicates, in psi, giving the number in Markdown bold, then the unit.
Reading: **26** psi
